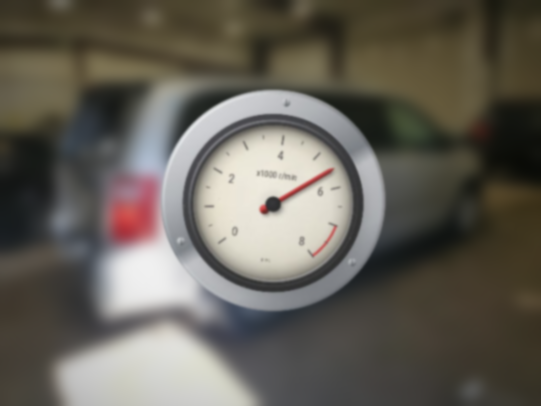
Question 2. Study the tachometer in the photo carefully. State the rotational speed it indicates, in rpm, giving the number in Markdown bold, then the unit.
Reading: **5500** rpm
